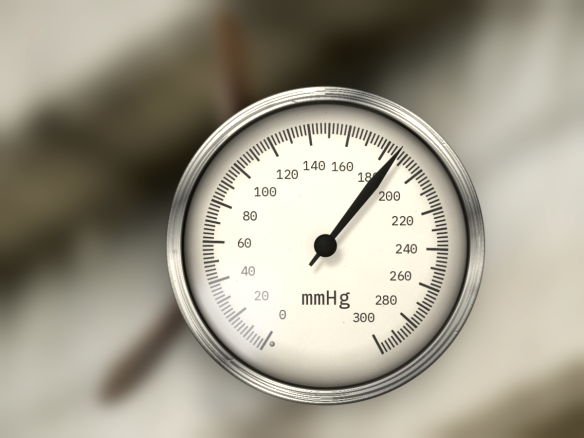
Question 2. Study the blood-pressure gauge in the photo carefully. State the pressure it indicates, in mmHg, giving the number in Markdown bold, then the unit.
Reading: **186** mmHg
